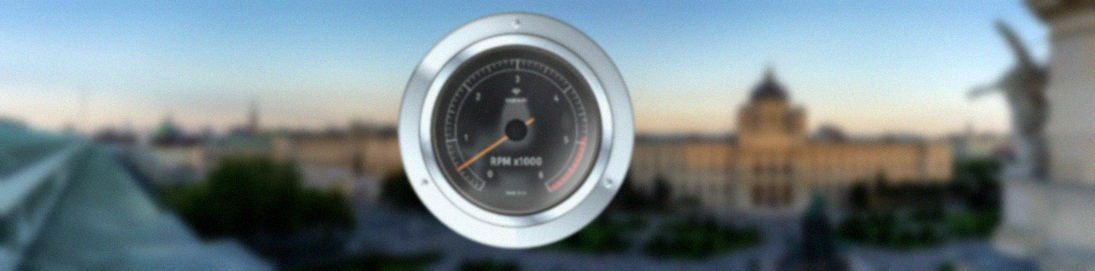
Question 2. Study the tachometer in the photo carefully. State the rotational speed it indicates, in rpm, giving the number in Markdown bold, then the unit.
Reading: **500** rpm
